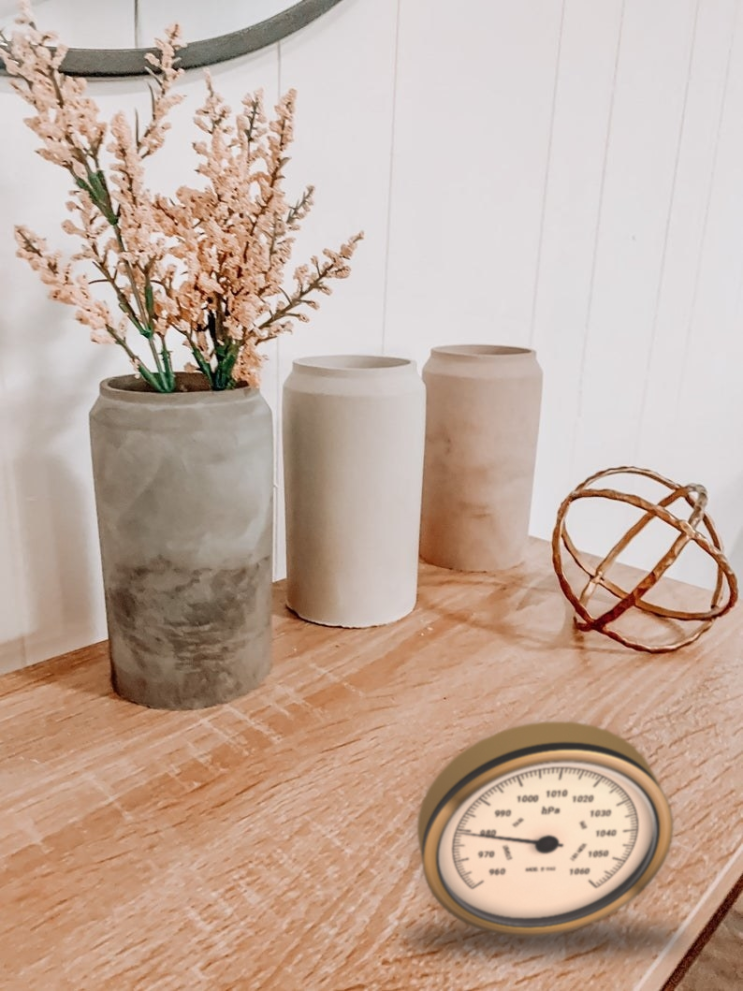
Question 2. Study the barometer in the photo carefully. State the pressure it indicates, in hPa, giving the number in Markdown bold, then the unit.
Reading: **980** hPa
